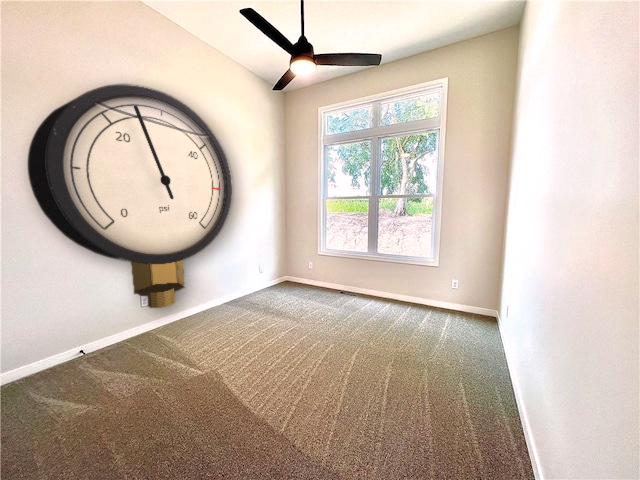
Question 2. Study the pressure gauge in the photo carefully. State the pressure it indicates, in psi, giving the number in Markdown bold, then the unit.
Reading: **25** psi
